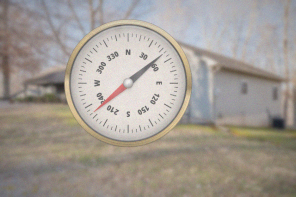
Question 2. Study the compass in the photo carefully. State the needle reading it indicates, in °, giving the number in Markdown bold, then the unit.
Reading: **230** °
